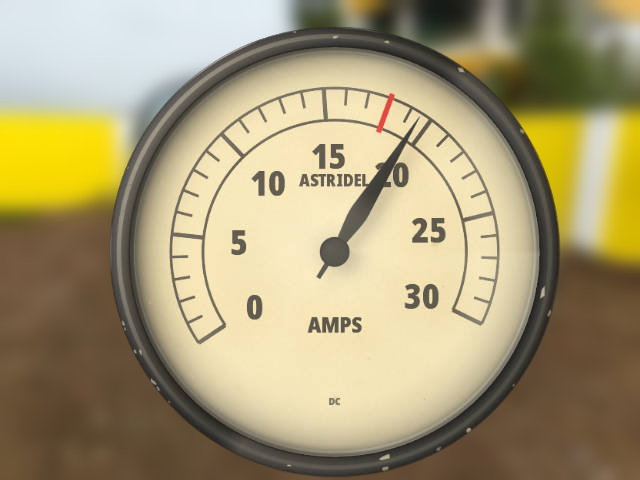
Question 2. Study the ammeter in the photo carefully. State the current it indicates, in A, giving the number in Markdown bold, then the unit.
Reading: **19.5** A
